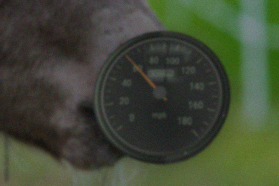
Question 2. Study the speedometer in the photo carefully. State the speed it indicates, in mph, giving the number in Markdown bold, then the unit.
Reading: **60** mph
